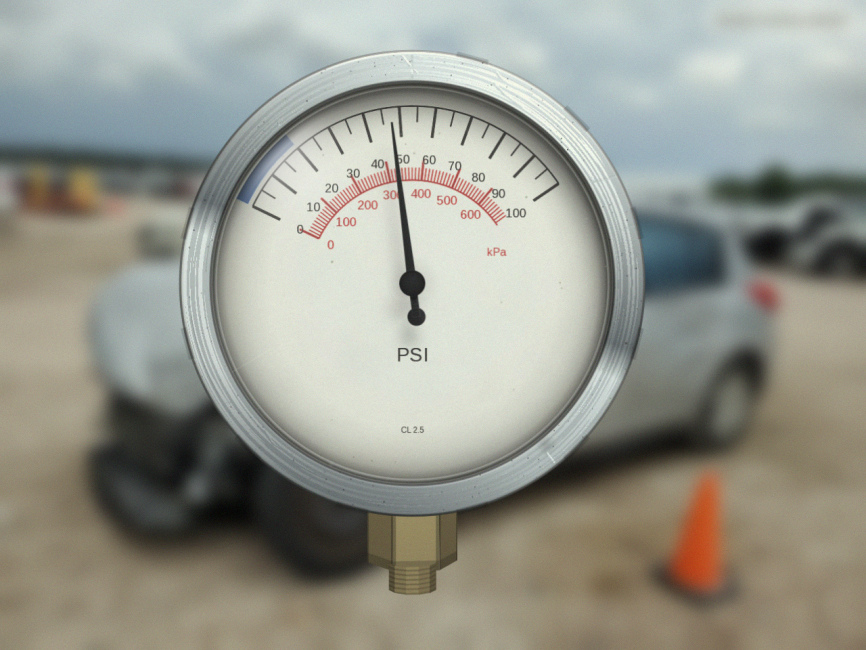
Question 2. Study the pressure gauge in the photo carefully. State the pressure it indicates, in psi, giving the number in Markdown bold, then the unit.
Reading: **47.5** psi
